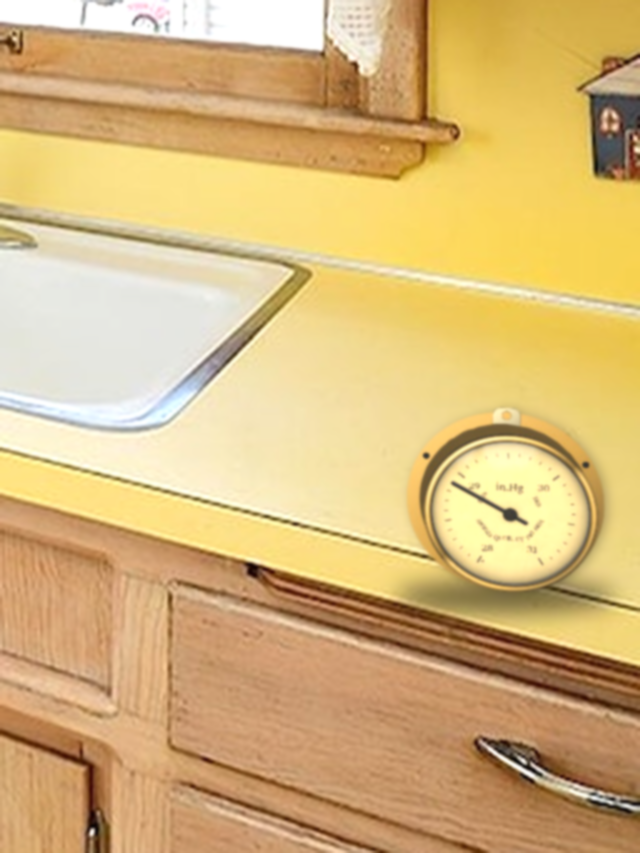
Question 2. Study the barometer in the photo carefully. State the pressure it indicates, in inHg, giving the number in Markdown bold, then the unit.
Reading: **28.9** inHg
